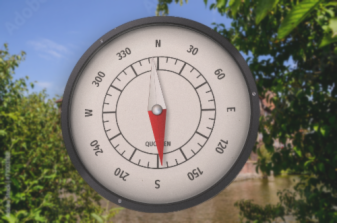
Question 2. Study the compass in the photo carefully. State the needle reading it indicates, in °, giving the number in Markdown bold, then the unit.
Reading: **175** °
